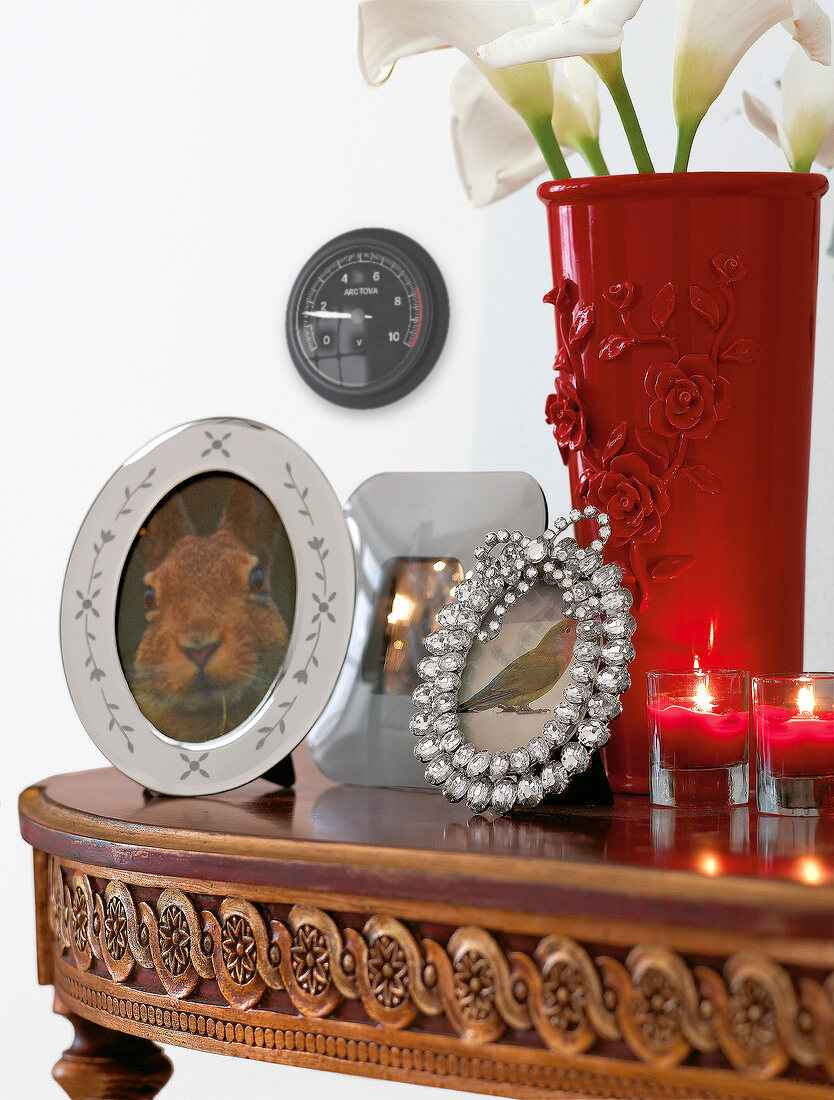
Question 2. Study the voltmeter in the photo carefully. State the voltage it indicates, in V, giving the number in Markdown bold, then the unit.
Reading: **1.5** V
